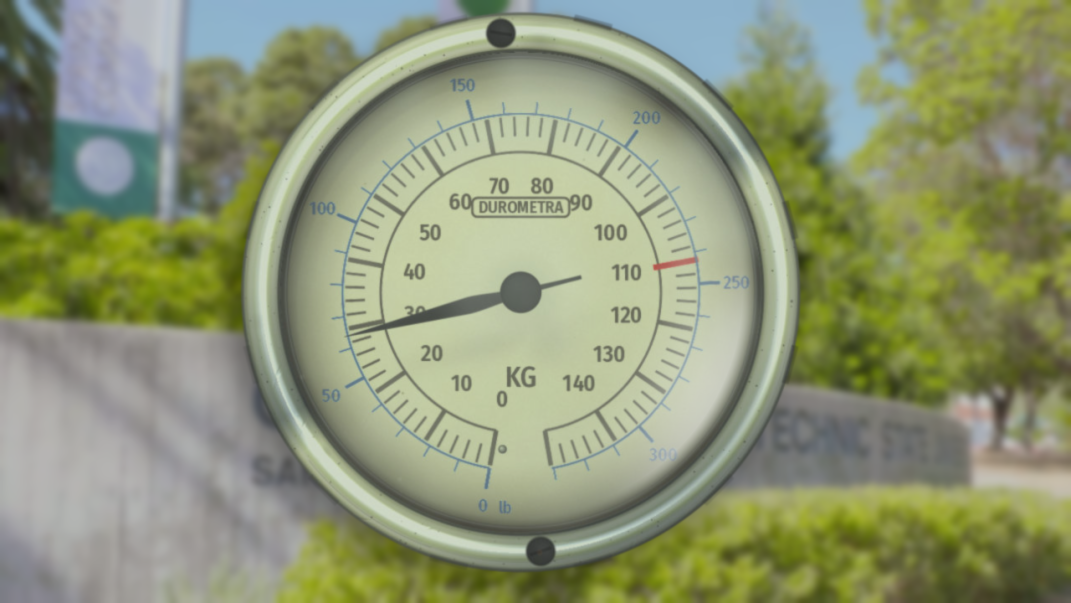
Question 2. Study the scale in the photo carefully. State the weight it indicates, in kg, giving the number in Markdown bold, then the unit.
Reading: **29** kg
